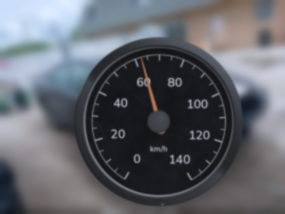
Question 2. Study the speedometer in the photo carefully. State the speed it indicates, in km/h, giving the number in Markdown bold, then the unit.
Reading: **62.5** km/h
